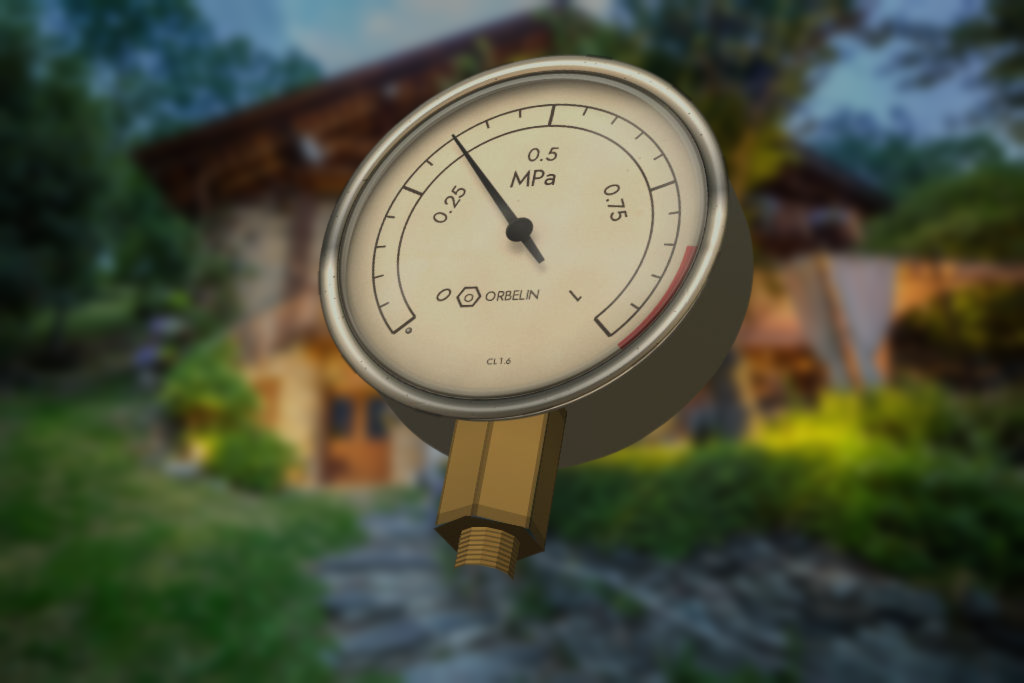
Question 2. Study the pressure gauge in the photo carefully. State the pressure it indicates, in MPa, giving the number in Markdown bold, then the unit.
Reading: **0.35** MPa
